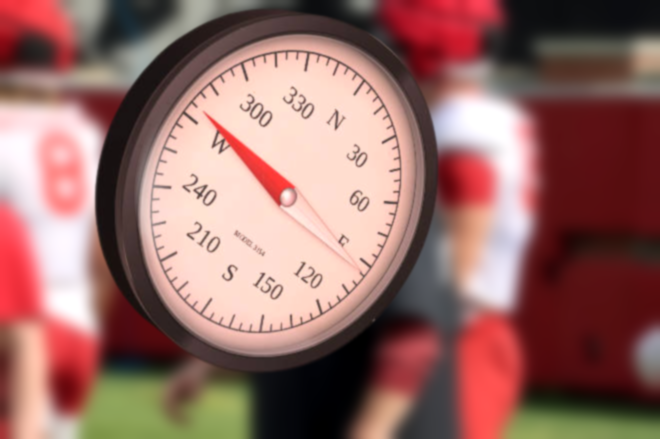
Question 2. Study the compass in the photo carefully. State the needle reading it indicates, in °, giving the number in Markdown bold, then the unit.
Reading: **275** °
